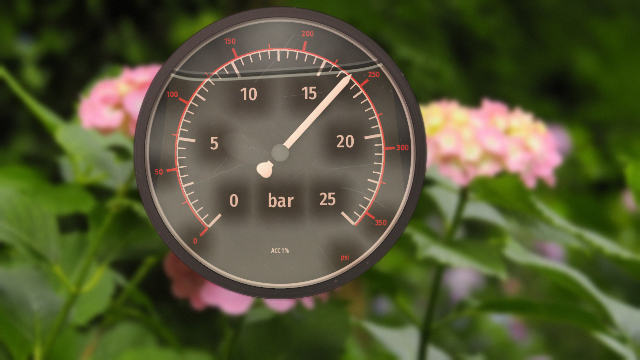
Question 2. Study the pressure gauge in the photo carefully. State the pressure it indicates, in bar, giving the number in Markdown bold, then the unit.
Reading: **16.5** bar
